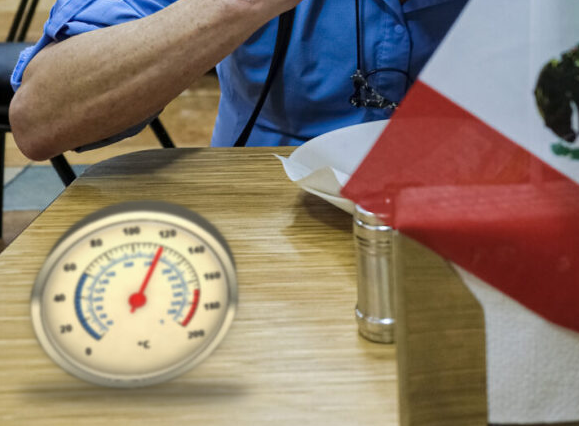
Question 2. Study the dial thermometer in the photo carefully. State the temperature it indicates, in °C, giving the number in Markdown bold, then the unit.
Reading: **120** °C
